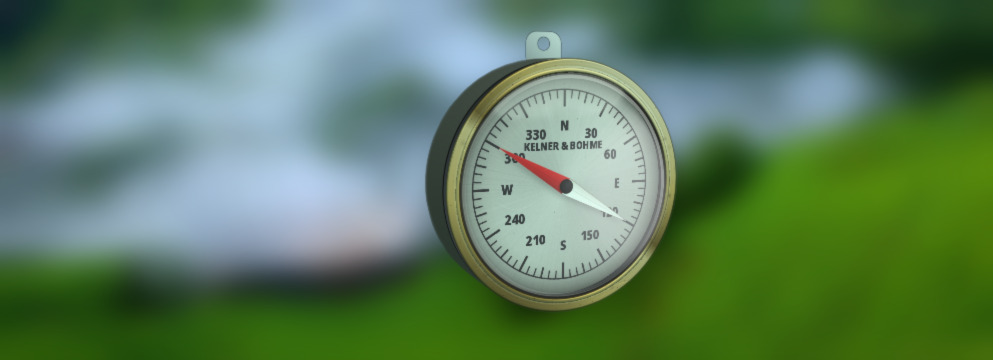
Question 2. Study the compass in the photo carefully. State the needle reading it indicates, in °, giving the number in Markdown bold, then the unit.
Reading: **300** °
